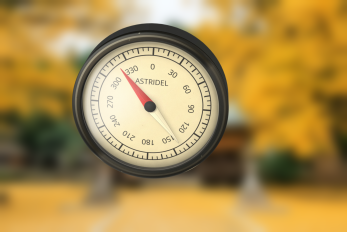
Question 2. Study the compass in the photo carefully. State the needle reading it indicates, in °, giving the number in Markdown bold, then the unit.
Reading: **320** °
